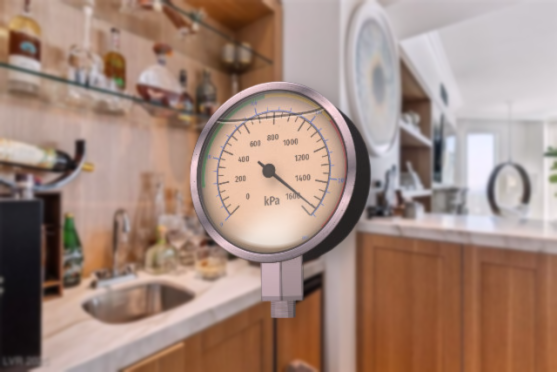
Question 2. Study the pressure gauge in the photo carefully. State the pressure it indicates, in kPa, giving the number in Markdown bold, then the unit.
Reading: **1550** kPa
